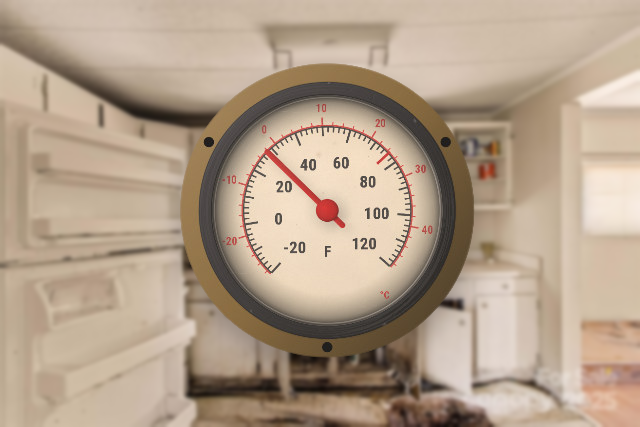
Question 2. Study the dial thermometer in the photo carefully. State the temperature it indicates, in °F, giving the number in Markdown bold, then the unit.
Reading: **28** °F
